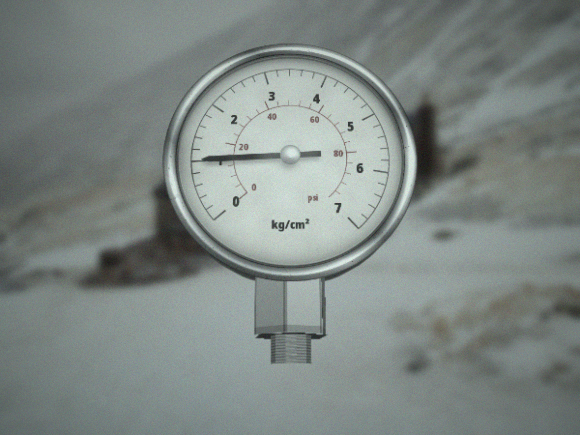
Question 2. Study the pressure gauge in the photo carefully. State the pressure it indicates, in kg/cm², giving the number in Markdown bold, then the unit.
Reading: **1** kg/cm²
